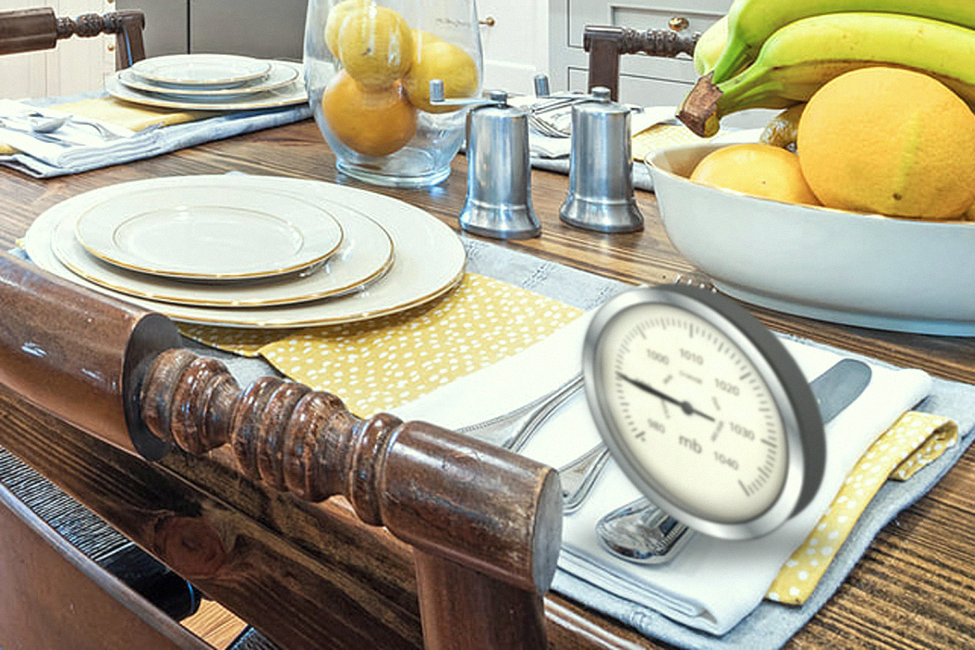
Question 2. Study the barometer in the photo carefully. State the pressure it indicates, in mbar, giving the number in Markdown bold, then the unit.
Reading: **990** mbar
